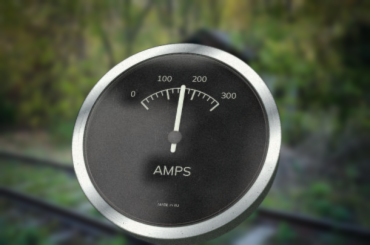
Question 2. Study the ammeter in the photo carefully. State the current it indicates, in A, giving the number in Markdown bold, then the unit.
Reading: **160** A
